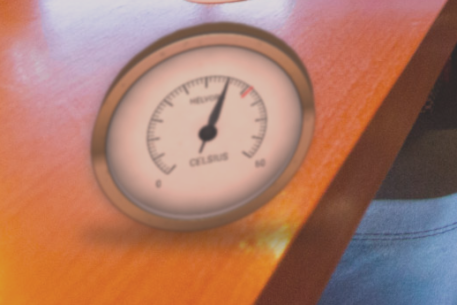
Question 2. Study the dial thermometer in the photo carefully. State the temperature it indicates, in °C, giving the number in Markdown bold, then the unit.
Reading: **35** °C
